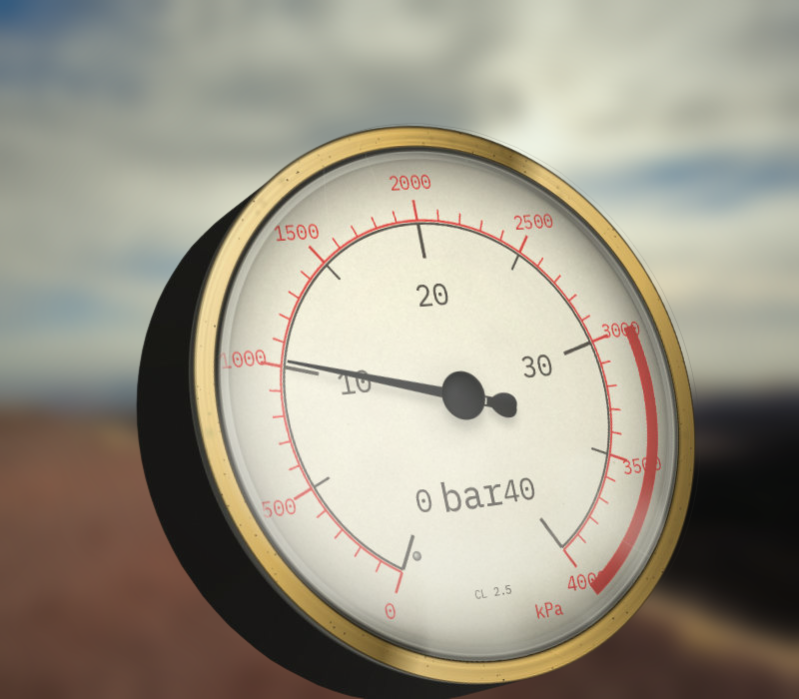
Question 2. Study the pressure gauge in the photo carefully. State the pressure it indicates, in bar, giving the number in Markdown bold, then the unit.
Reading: **10** bar
